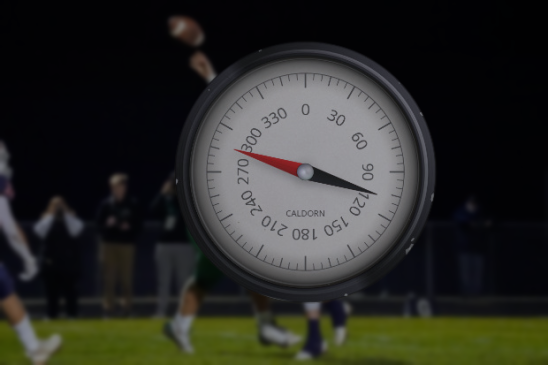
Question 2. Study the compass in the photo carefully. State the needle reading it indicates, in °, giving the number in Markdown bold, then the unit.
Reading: **287.5** °
